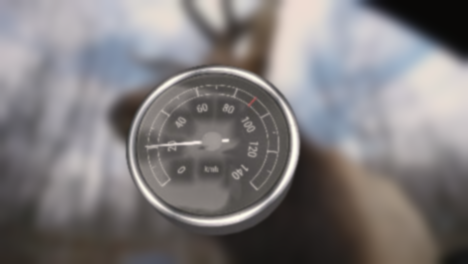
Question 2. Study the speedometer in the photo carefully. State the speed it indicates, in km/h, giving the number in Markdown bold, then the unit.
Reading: **20** km/h
